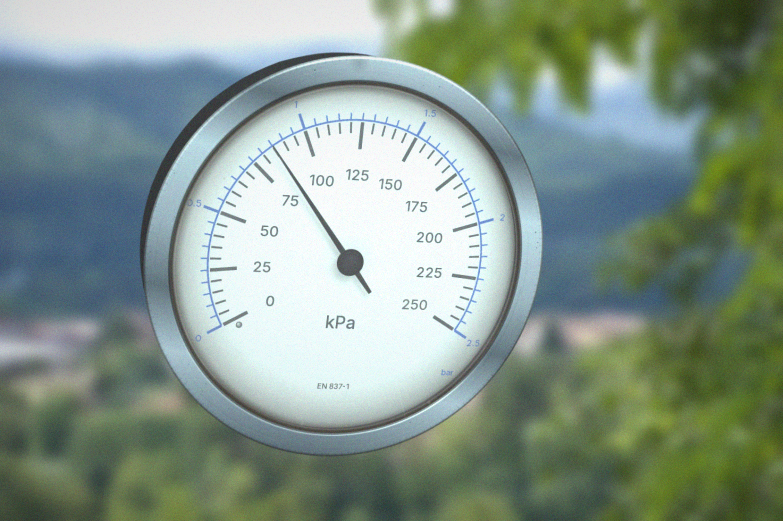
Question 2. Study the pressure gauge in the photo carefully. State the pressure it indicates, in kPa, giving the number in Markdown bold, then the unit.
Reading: **85** kPa
